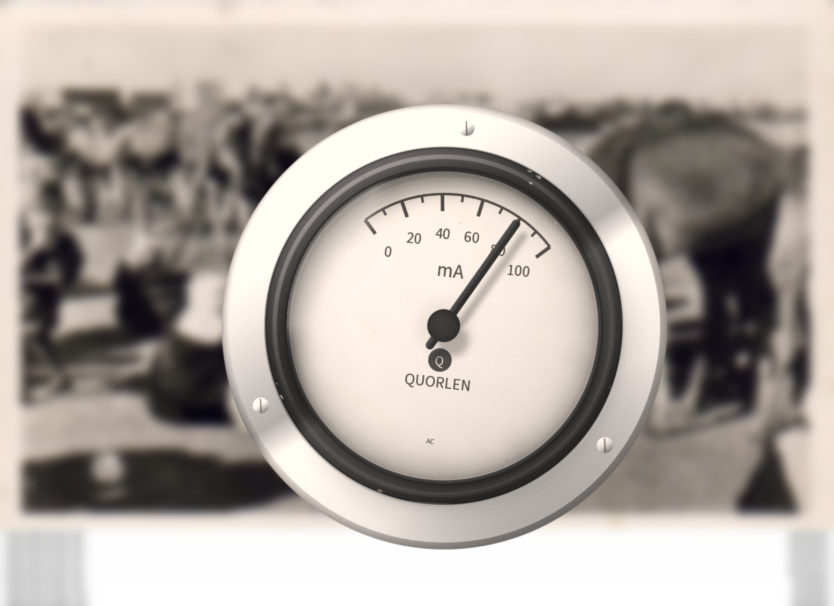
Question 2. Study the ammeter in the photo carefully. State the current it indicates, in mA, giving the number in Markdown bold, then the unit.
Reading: **80** mA
